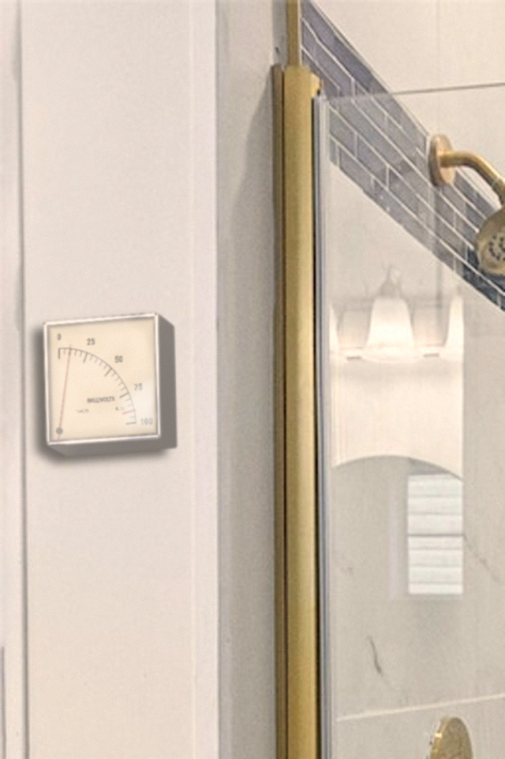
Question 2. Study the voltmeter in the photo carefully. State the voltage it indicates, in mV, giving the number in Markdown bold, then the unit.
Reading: **10** mV
